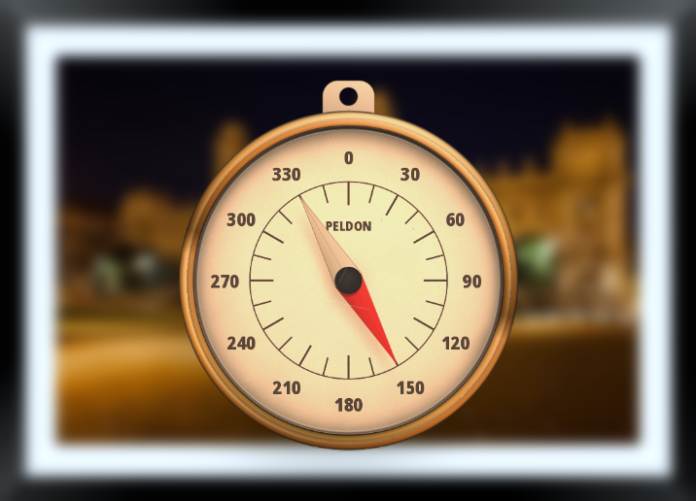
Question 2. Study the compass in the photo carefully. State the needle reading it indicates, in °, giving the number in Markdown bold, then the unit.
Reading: **150** °
